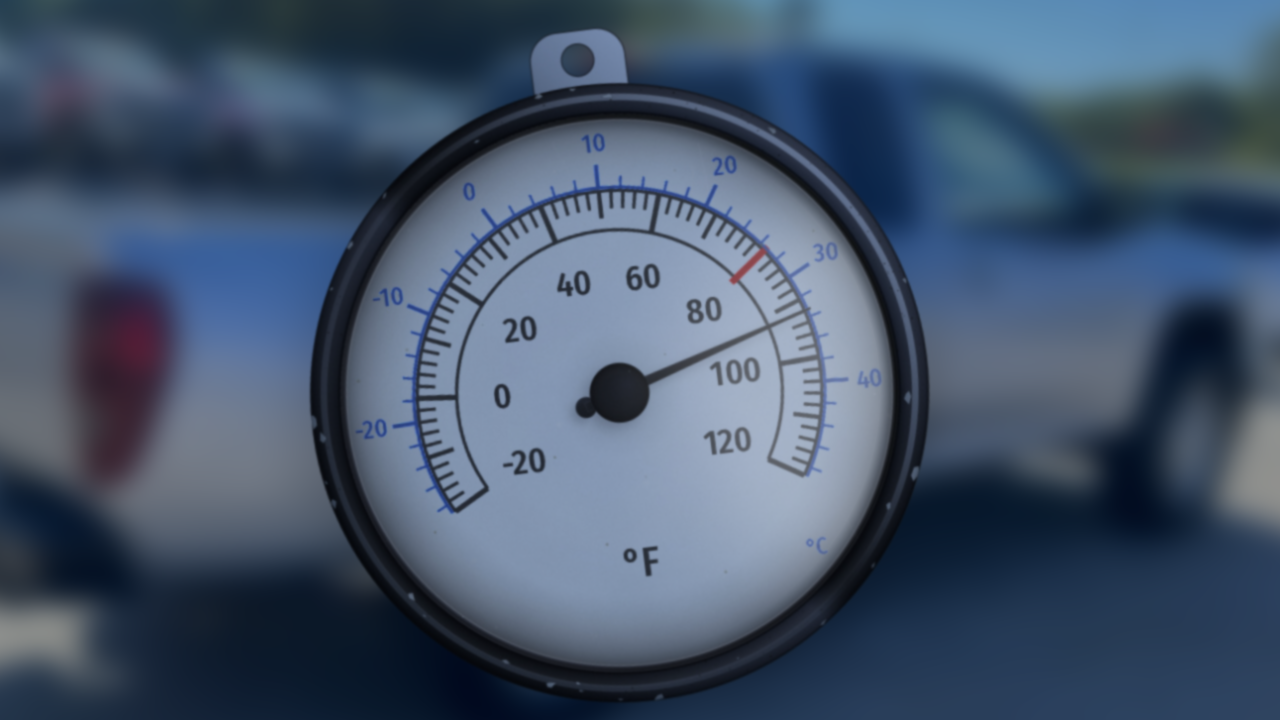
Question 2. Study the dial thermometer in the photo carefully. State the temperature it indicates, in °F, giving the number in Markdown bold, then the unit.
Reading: **92** °F
